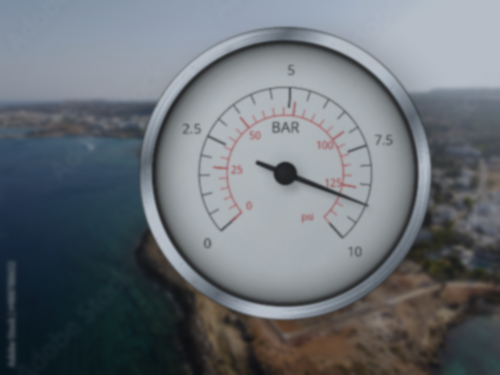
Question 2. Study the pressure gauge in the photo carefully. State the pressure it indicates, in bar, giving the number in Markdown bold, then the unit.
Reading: **9** bar
